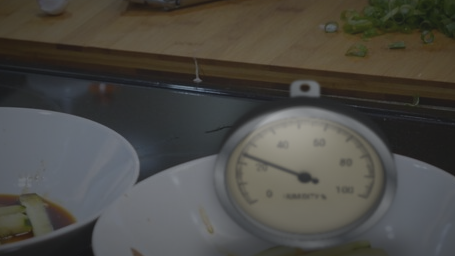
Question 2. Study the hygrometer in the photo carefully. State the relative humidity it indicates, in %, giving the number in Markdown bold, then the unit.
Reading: **25** %
